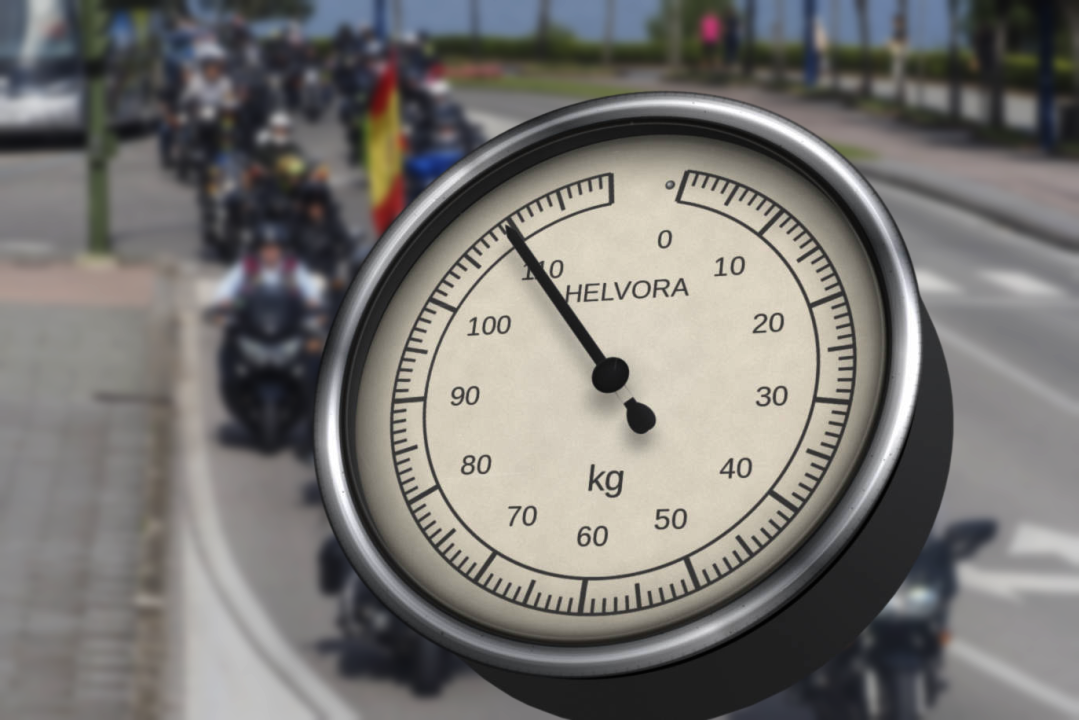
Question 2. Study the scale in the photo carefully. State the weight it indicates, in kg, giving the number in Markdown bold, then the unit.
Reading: **109.5** kg
